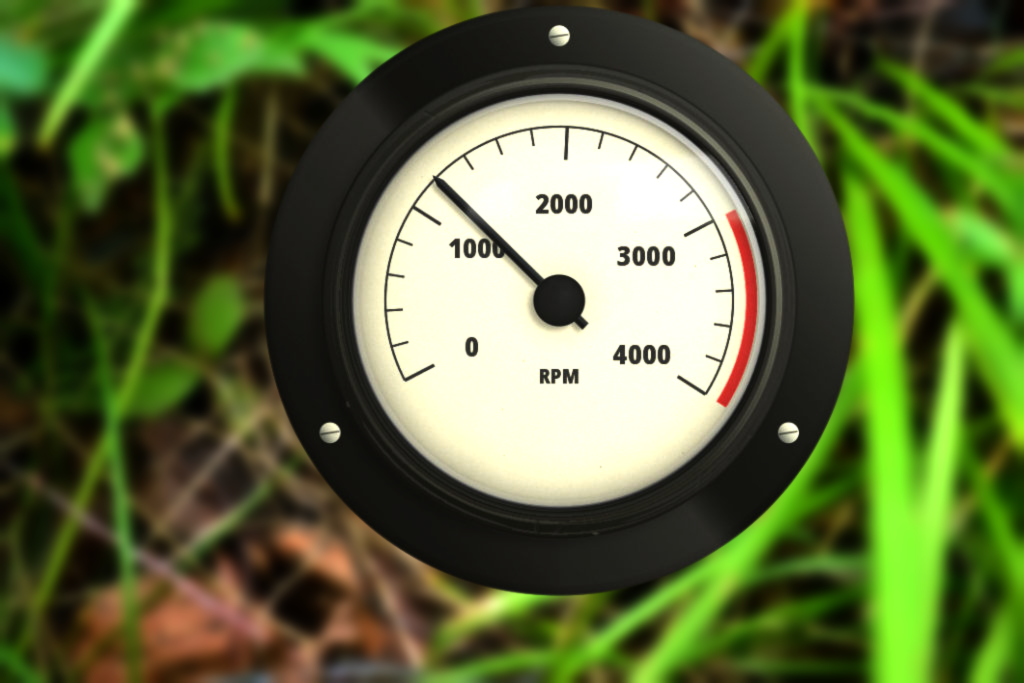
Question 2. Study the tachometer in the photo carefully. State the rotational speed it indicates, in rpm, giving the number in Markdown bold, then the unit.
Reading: **1200** rpm
